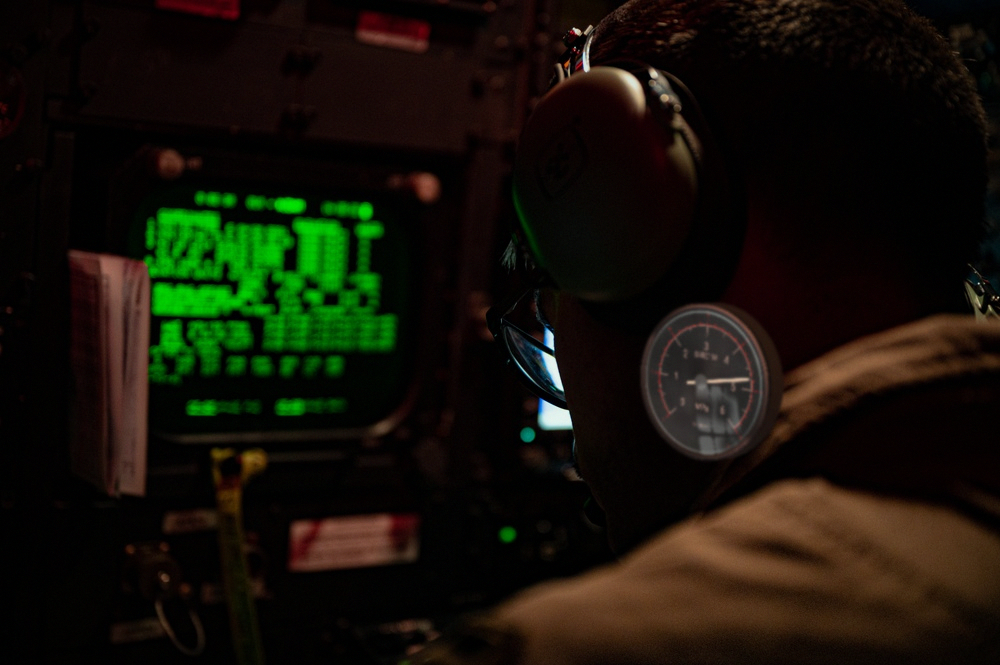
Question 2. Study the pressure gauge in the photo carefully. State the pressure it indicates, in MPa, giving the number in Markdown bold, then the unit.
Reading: **4.75** MPa
